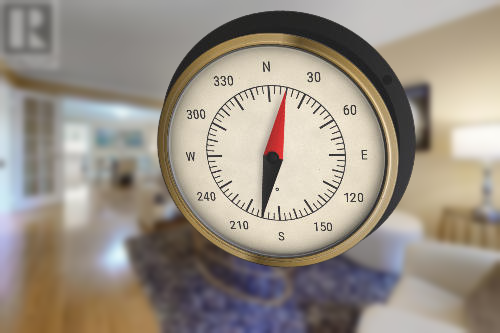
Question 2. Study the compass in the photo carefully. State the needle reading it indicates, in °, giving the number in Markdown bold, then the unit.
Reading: **15** °
